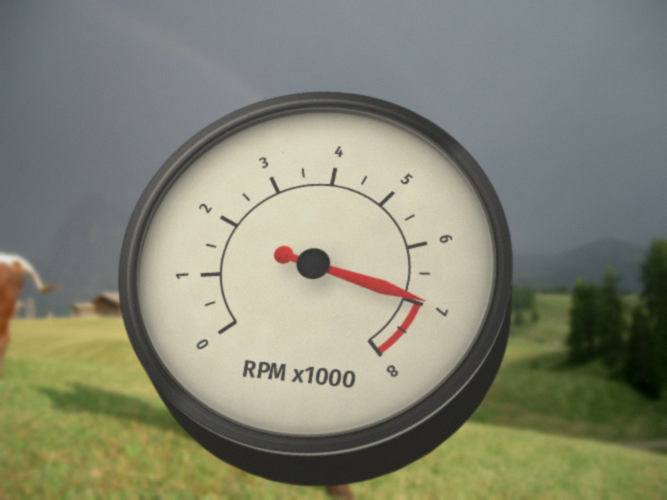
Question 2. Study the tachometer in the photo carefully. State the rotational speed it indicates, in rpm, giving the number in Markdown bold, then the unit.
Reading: **7000** rpm
